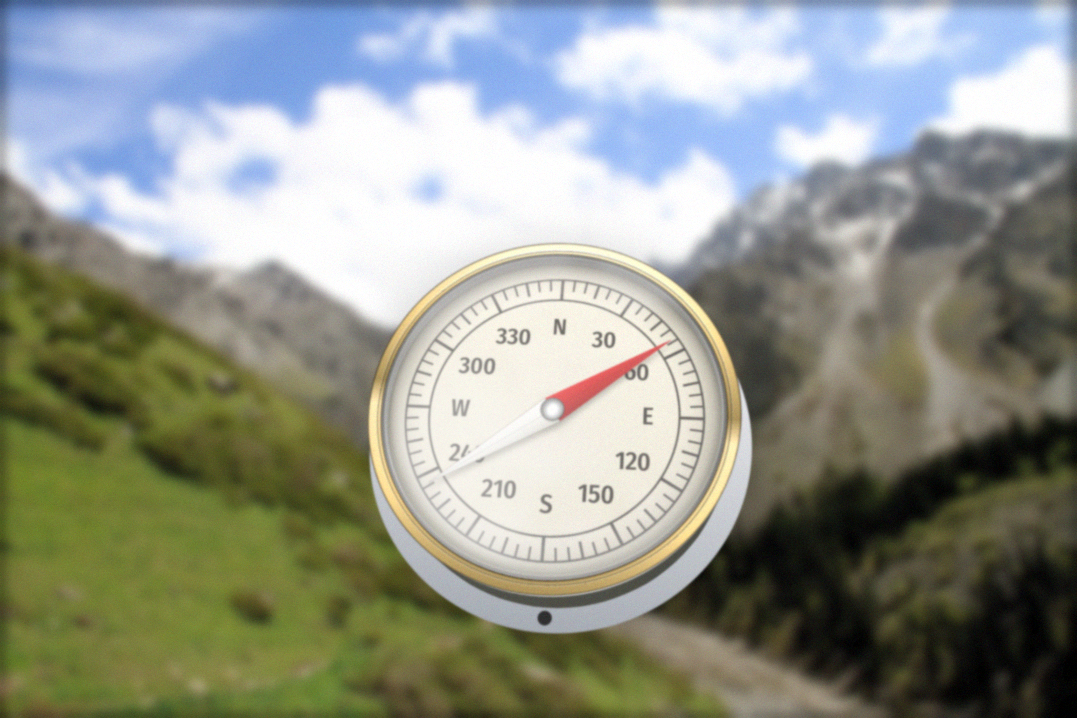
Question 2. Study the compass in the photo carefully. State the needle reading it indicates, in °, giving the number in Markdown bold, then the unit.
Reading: **55** °
